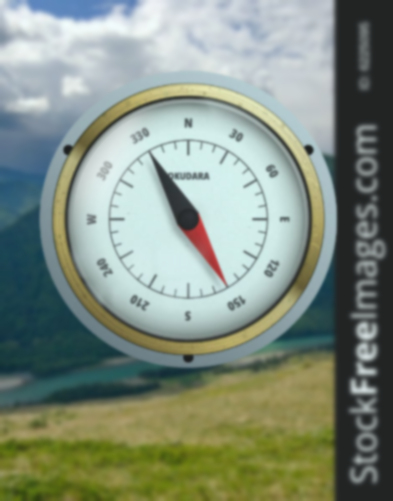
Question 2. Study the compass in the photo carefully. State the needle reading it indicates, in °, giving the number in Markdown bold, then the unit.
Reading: **150** °
